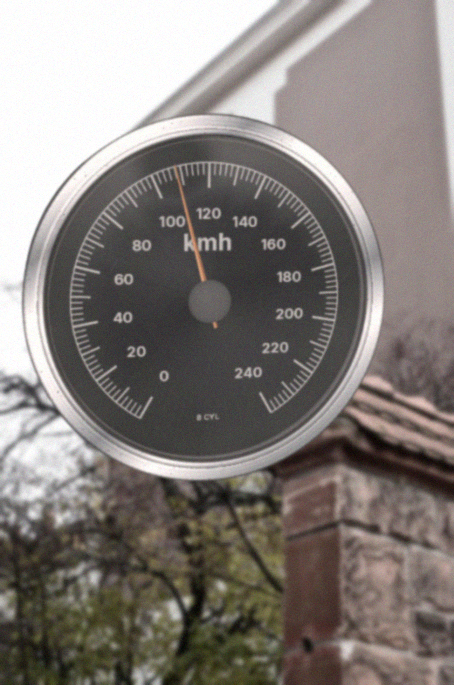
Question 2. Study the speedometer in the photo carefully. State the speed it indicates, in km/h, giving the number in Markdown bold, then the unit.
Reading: **108** km/h
